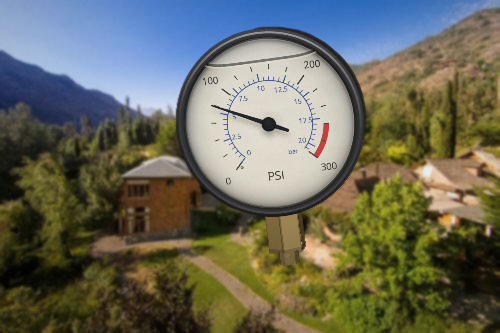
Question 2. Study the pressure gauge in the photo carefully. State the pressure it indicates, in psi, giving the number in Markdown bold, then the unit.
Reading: **80** psi
